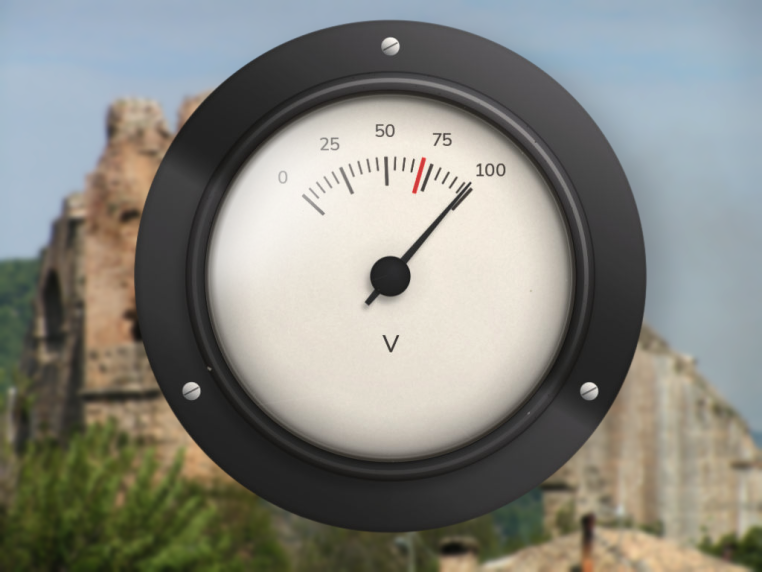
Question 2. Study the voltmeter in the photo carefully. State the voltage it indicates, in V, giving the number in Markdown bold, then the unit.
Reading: **97.5** V
